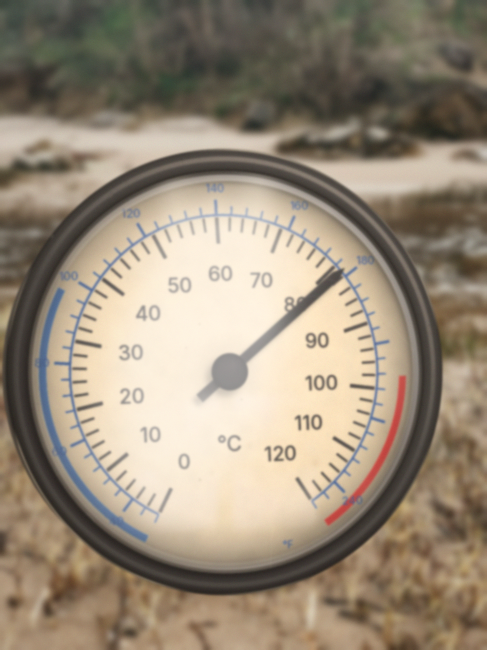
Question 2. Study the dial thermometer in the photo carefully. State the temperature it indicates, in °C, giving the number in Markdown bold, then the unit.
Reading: **81** °C
